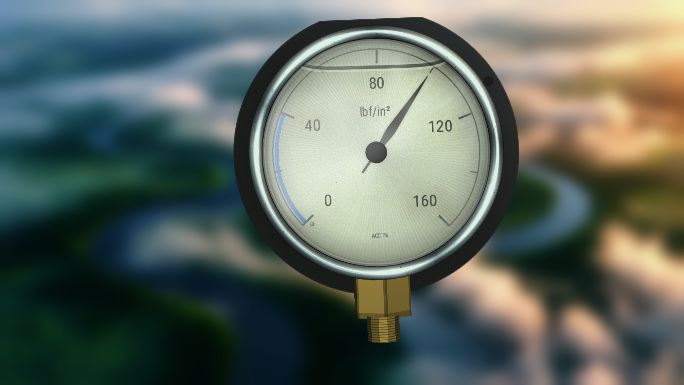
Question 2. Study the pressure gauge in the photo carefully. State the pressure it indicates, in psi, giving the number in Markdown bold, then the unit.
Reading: **100** psi
